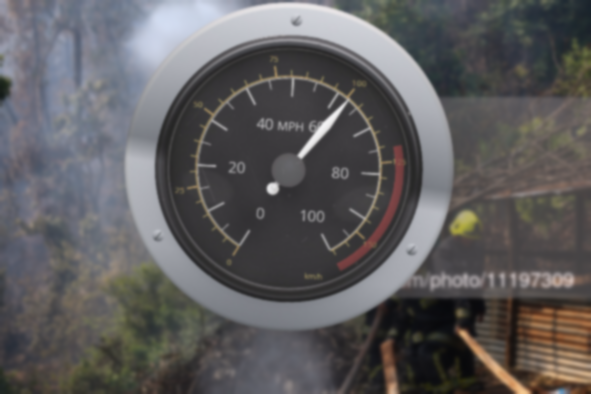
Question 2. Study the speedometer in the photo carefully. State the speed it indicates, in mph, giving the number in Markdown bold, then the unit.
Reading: **62.5** mph
